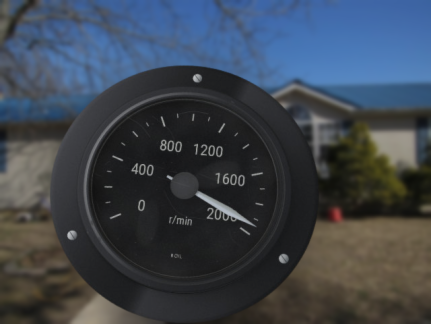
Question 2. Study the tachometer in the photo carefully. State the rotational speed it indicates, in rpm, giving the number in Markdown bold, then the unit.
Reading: **1950** rpm
